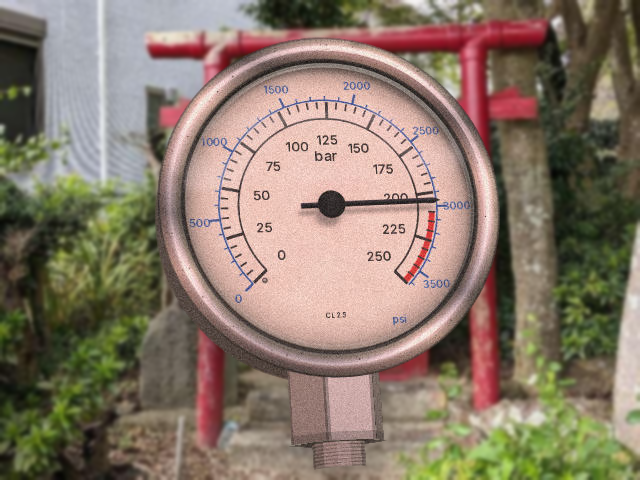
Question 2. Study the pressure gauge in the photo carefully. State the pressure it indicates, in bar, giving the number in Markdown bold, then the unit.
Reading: **205** bar
